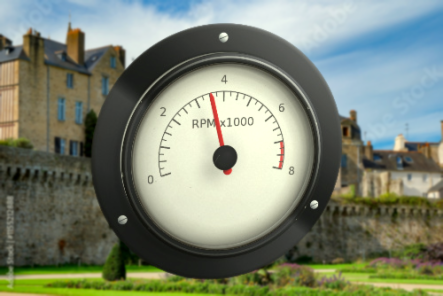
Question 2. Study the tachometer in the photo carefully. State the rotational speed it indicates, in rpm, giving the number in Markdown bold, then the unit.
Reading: **3500** rpm
